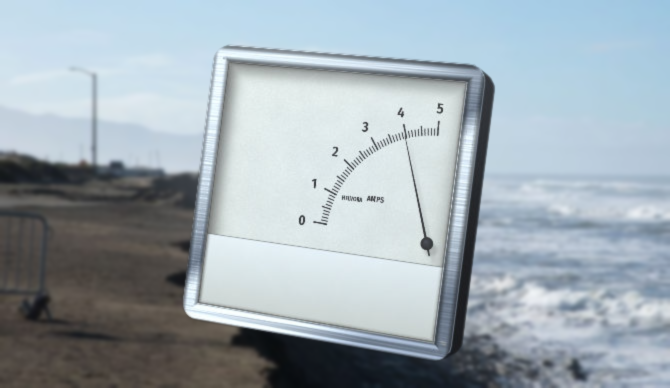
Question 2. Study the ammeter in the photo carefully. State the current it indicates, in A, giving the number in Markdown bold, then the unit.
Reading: **4** A
